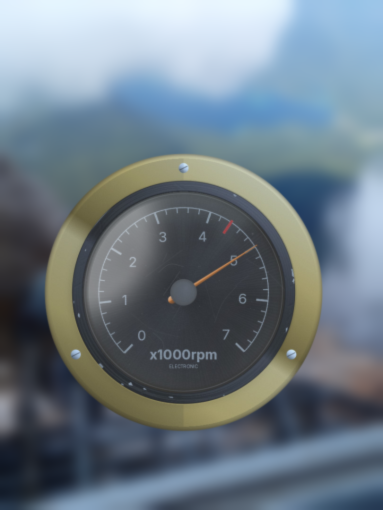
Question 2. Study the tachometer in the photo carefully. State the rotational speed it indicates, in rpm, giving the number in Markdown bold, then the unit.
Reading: **5000** rpm
